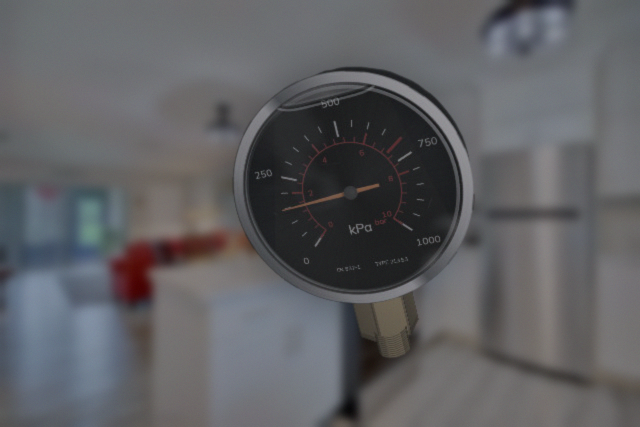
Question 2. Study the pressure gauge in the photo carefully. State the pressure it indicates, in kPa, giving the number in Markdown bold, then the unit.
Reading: **150** kPa
